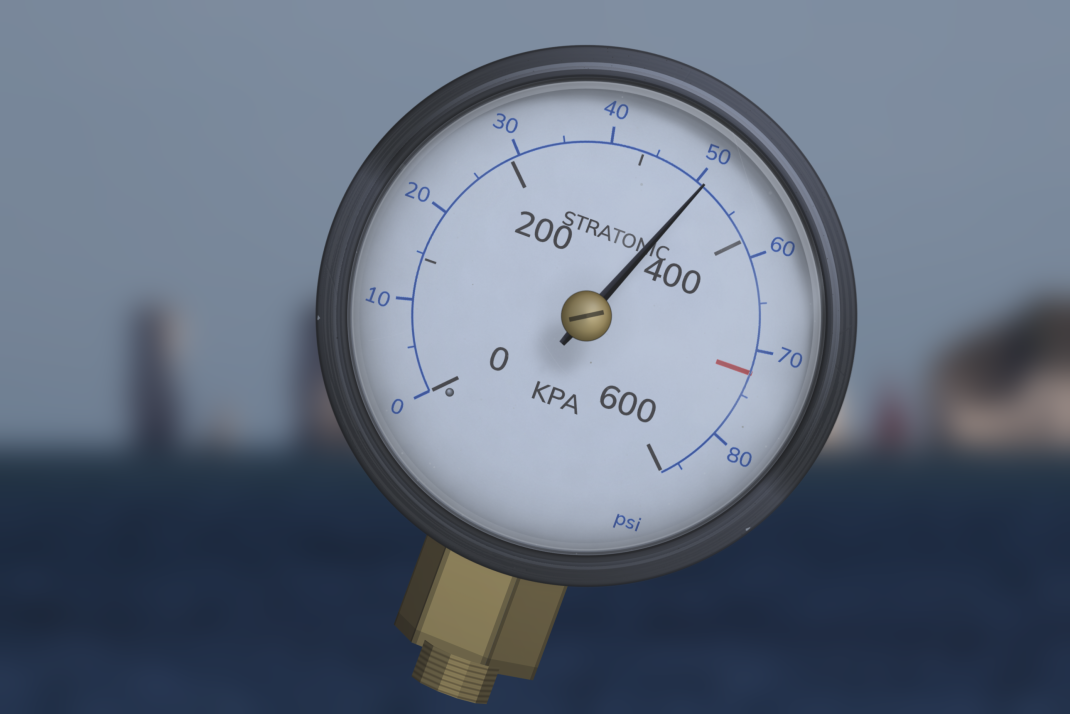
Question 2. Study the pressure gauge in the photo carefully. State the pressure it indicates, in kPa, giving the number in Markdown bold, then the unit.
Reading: **350** kPa
